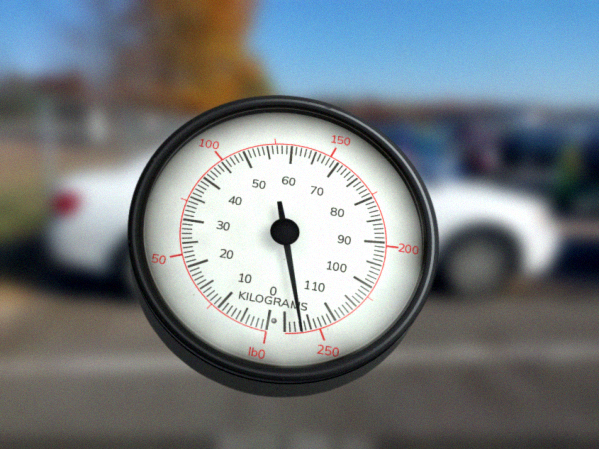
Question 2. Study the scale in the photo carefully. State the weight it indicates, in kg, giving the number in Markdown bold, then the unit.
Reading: **117** kg
